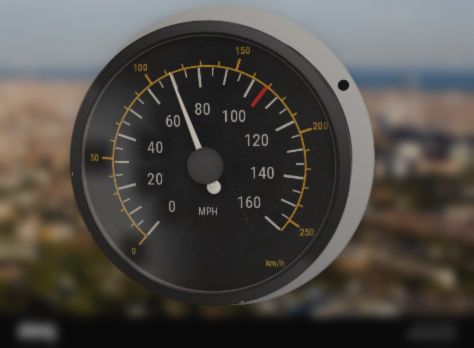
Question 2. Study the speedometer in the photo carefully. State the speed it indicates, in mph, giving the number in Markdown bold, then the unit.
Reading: **70** mph
